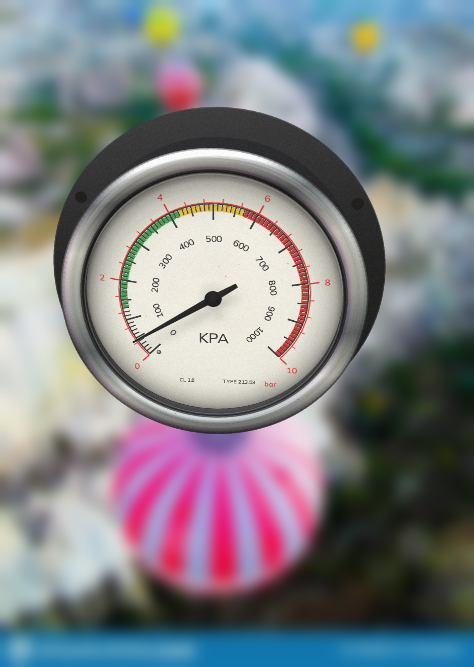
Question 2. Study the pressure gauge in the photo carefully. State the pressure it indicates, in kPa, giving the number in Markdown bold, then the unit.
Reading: **50** kPa
